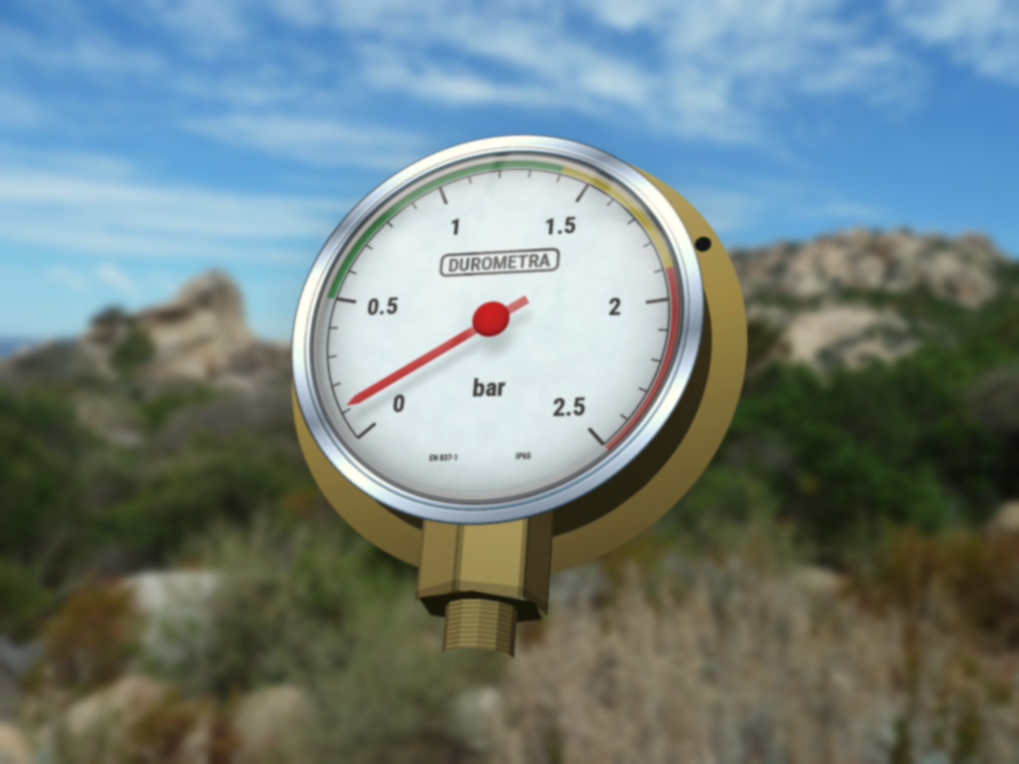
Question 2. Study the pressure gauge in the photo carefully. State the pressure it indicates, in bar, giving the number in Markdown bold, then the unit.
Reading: **0.1** bar
